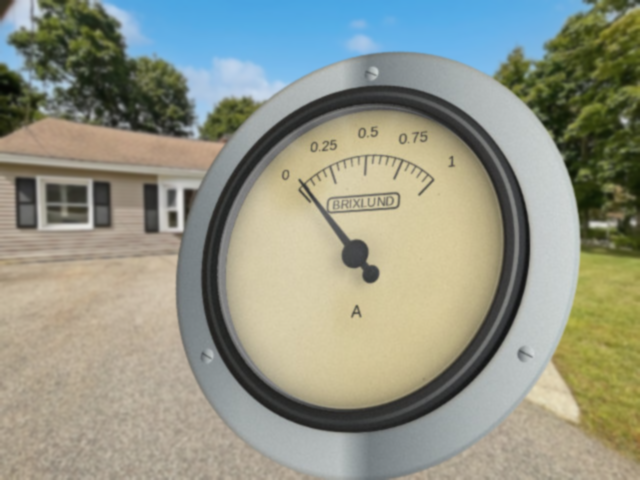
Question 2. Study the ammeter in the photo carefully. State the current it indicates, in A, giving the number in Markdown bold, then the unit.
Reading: **0.05** A
